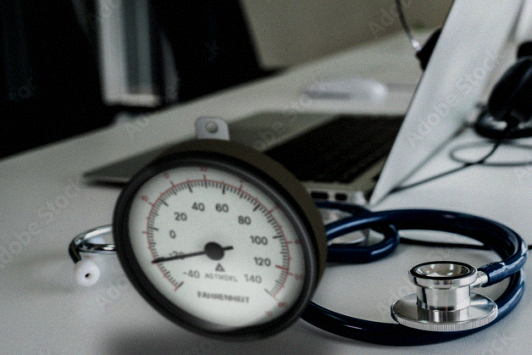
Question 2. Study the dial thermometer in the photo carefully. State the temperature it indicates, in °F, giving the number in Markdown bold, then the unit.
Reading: **-20** °F
